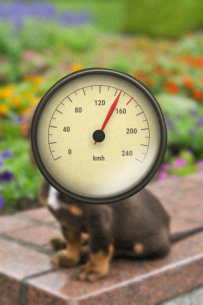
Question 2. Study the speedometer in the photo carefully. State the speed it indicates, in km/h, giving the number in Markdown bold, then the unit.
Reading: **145** km/h
